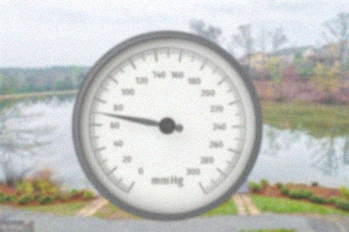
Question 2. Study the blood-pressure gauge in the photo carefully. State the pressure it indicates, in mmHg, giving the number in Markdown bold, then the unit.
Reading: **70** mmHg
